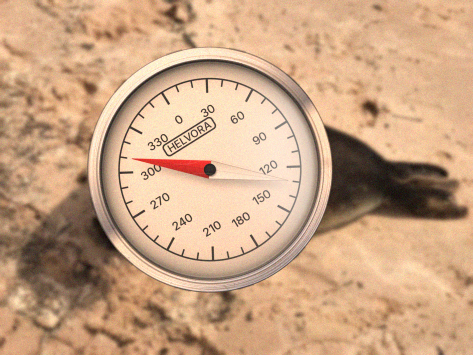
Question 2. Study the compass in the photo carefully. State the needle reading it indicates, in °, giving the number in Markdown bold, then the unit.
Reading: **310** °
